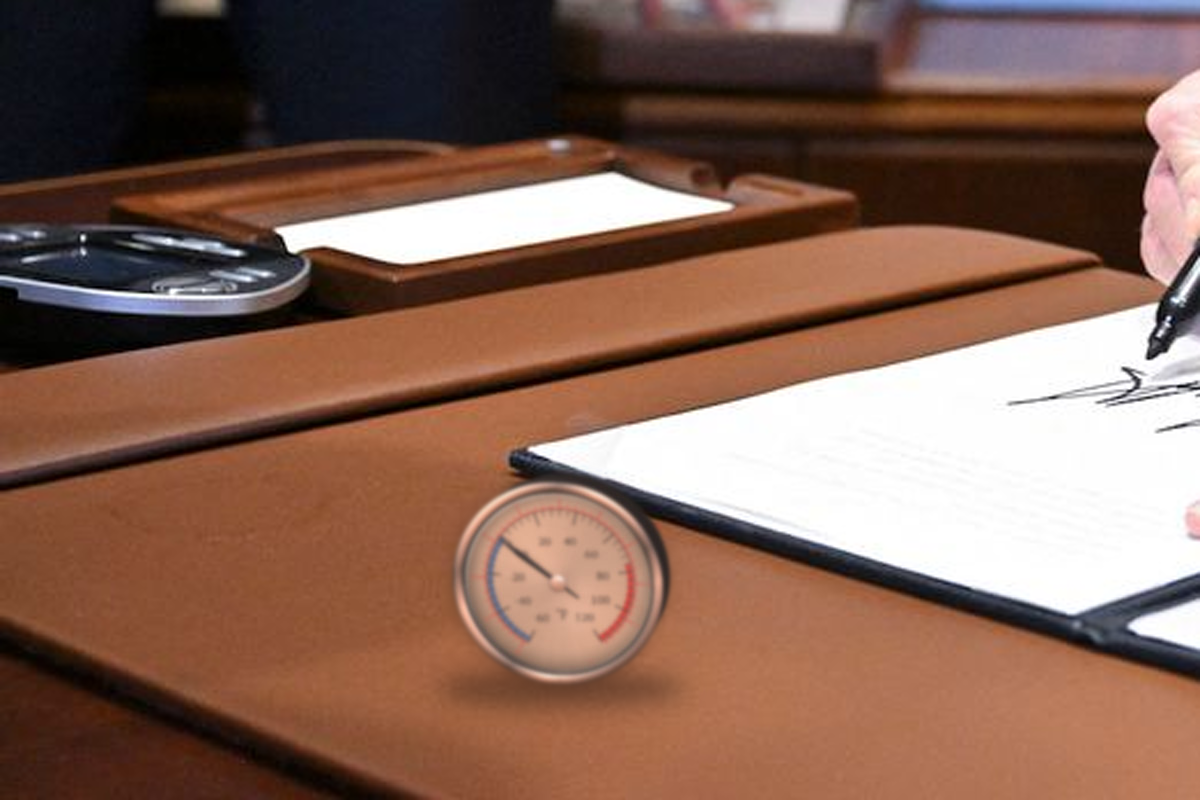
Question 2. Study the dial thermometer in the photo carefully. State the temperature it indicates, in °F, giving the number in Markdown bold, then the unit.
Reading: **0** °F
